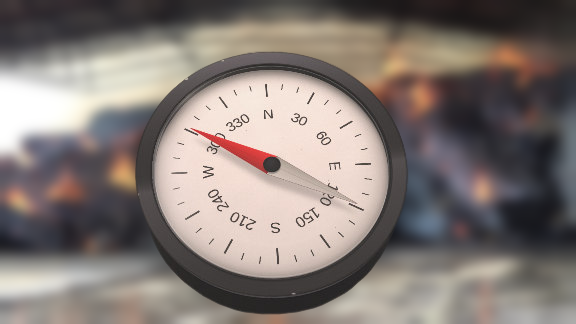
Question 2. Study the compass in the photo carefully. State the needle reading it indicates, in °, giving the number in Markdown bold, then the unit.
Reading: **300** °
